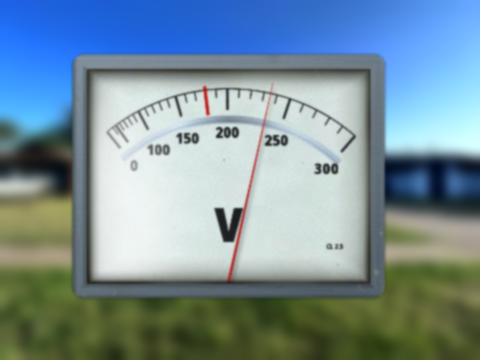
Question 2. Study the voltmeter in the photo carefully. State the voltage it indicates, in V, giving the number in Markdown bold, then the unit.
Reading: **235** V
